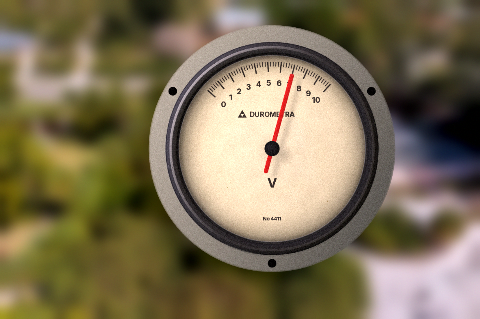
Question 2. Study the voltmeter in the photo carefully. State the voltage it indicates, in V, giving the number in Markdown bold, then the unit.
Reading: **7** V
